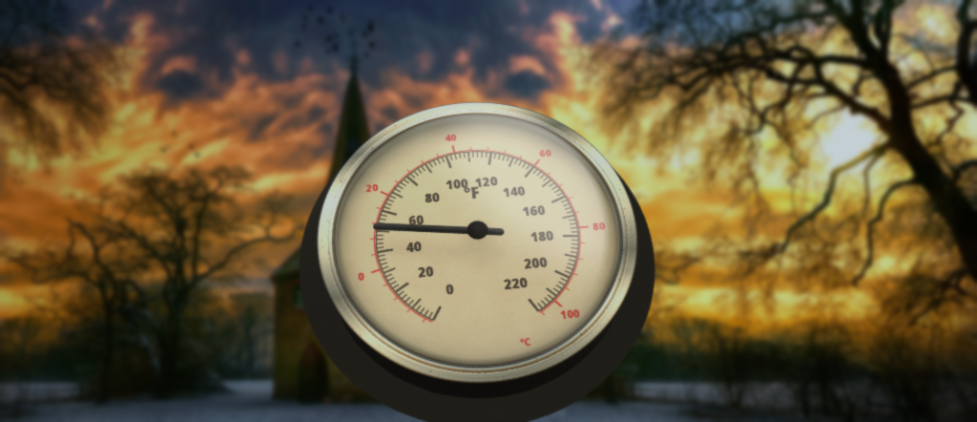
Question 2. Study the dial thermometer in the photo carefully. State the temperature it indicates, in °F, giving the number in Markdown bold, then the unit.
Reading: **50** °F
